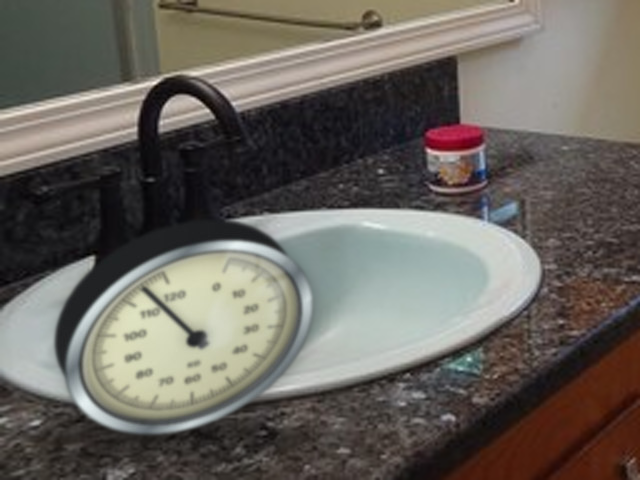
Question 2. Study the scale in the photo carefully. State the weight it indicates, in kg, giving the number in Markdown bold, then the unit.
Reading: **115** kg
